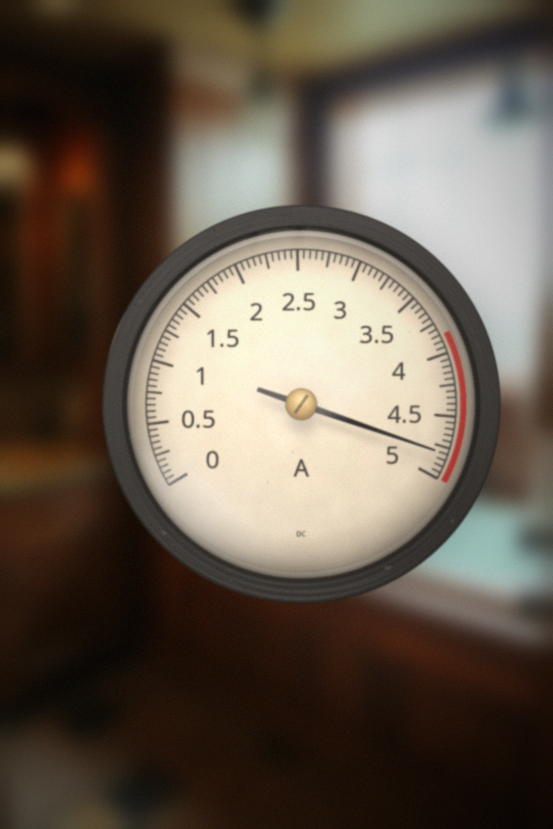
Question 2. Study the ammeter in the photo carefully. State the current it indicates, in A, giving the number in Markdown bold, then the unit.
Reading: **4.8** A
